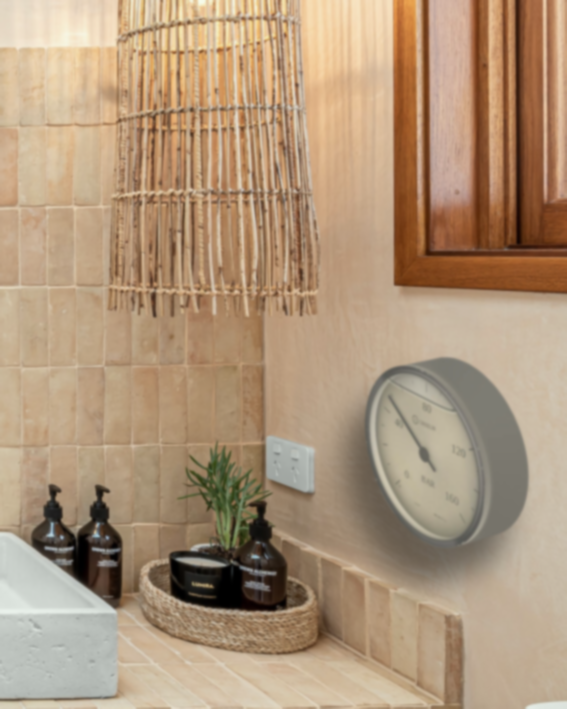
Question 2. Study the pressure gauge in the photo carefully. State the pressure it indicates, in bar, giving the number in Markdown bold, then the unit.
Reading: **50** bar
